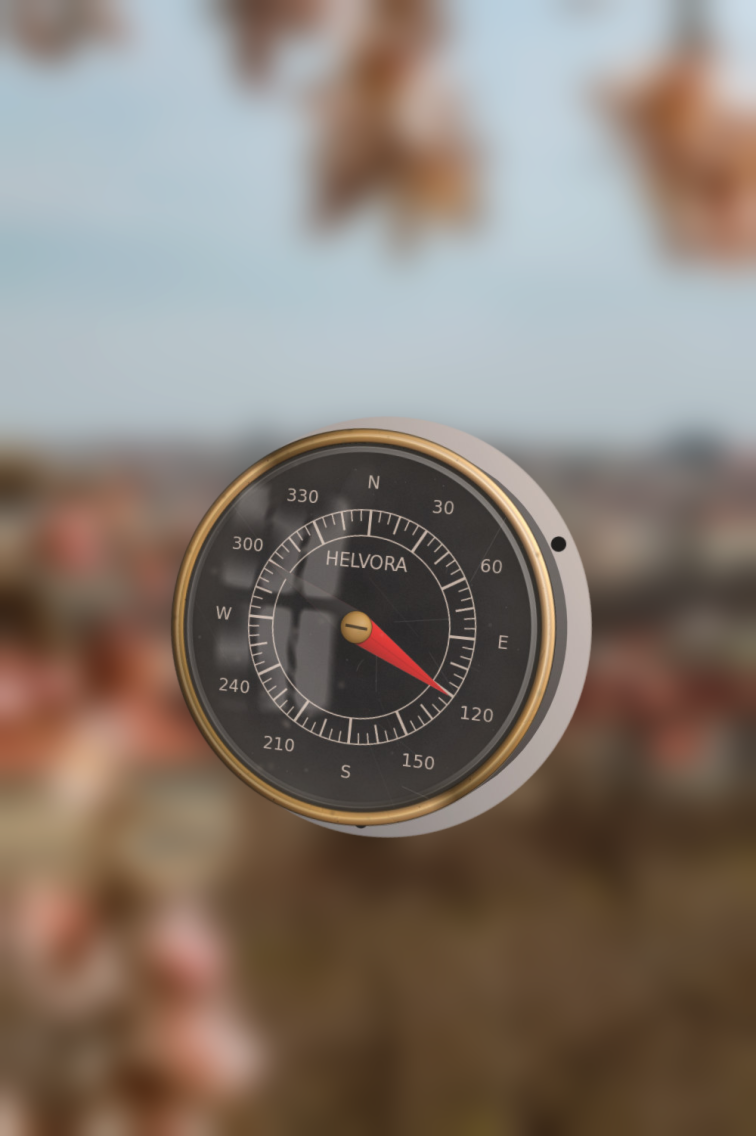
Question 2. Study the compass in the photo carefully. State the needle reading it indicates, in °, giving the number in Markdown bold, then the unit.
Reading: **120** °
